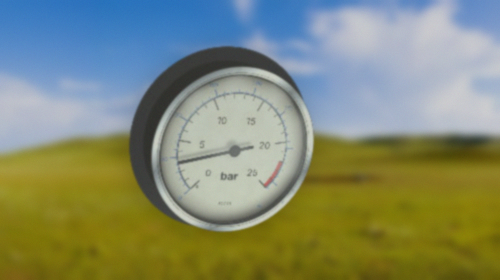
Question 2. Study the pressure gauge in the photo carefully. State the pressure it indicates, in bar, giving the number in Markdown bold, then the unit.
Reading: **3** bar
